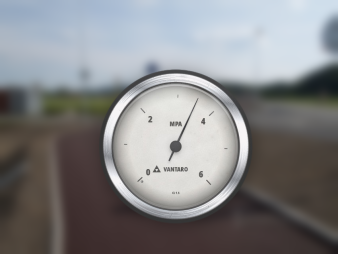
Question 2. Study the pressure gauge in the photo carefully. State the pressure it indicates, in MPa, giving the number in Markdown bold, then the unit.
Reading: **3.5** MPa
